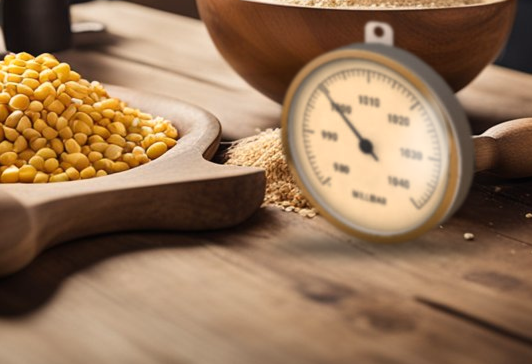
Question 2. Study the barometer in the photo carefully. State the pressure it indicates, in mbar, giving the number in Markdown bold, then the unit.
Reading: **1000** mbar
